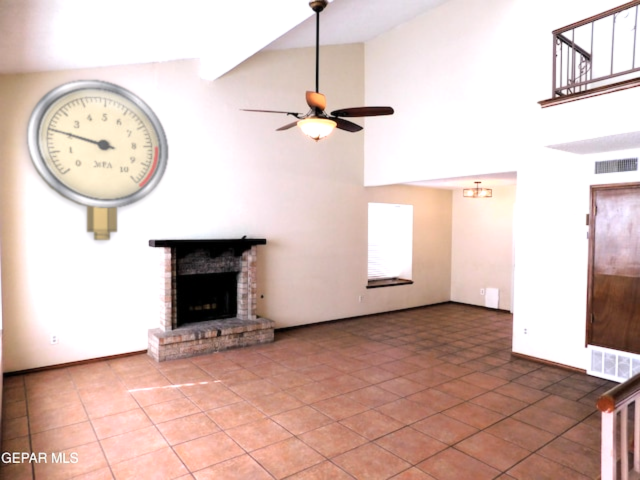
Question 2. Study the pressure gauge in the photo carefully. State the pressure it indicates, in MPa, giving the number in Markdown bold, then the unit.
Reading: **2** MPa
